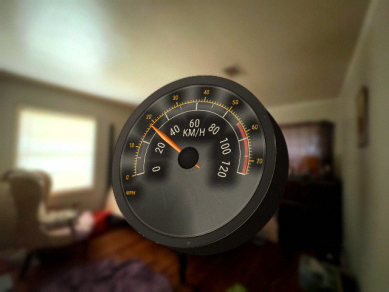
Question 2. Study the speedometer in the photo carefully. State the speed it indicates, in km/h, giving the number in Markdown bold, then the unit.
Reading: **30** km/h
